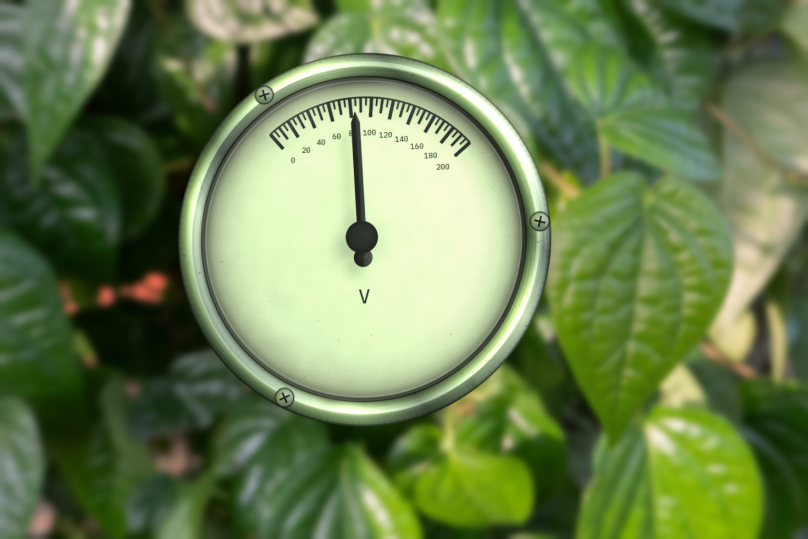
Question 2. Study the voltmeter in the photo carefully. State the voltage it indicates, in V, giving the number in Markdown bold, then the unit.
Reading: **85** V
